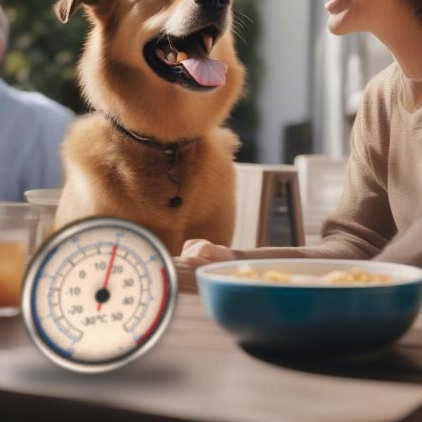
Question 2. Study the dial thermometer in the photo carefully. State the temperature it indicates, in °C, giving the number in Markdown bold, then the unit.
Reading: **15** °C
